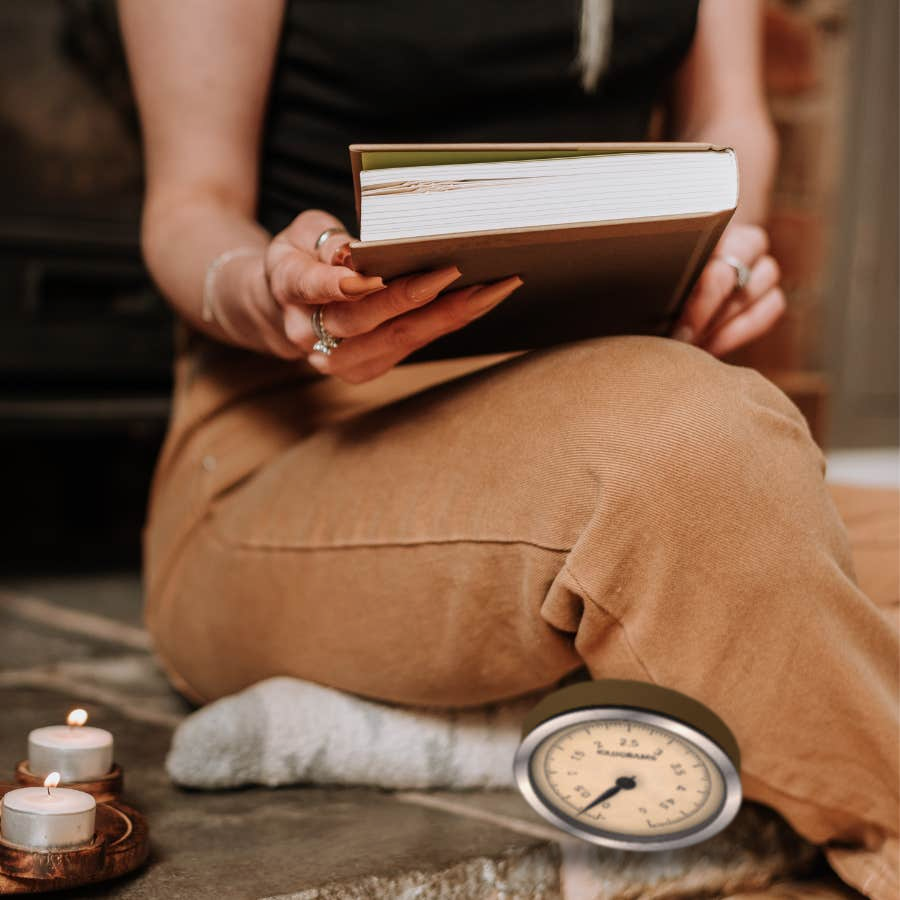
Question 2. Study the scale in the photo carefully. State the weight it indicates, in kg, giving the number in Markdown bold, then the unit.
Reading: **0.25** kg
